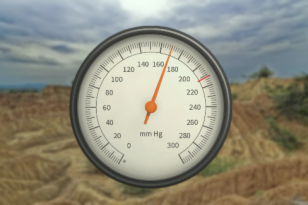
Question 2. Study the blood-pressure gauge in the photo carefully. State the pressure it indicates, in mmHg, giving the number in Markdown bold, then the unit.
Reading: **170** mmHg
